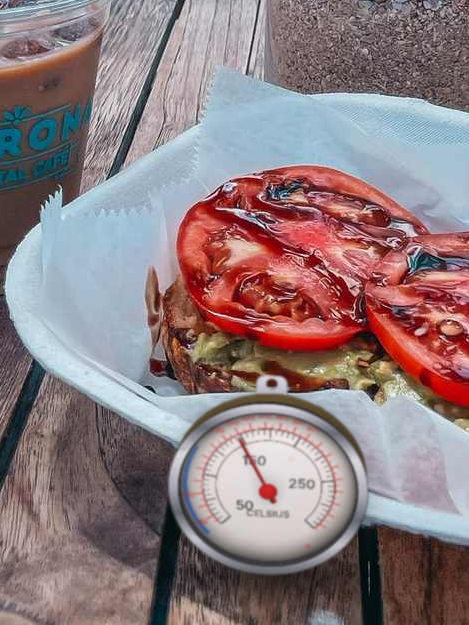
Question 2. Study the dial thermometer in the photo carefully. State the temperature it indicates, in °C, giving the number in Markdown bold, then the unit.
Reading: **150** °C
